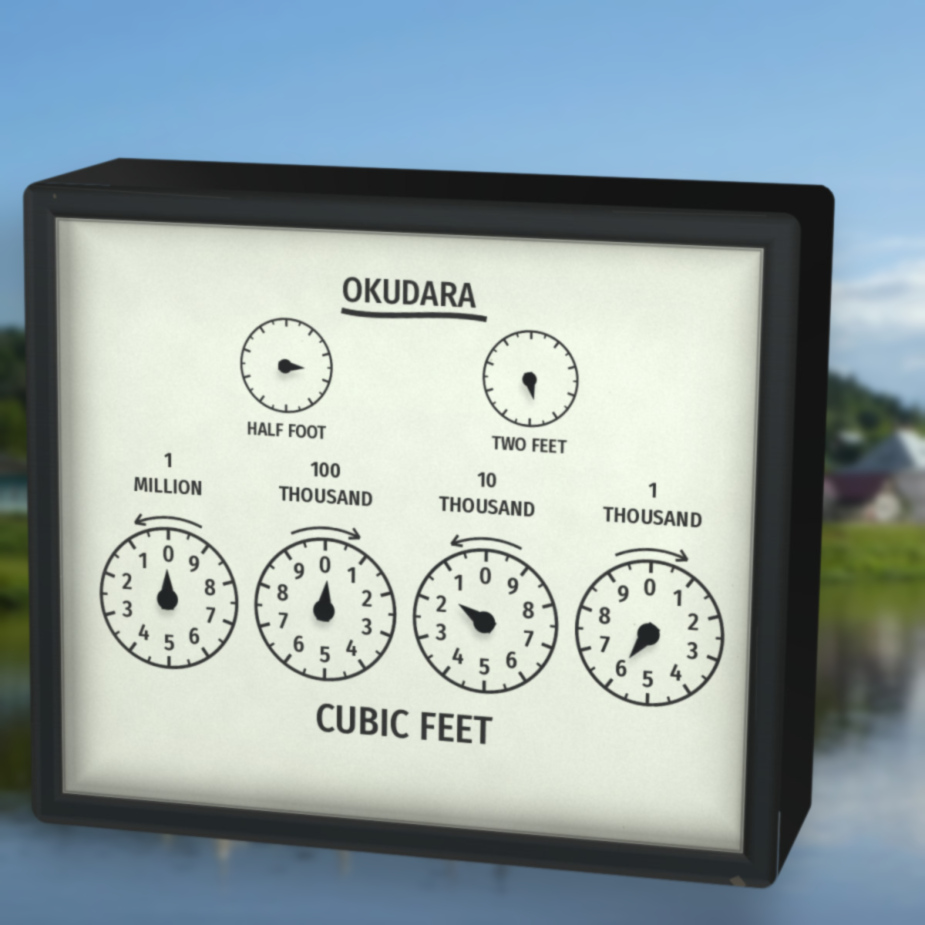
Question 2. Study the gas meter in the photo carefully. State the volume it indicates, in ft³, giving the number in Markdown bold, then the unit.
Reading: **1600** ft³
